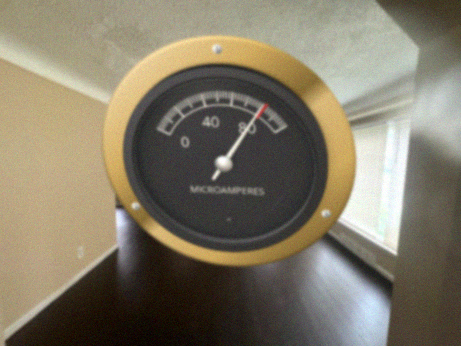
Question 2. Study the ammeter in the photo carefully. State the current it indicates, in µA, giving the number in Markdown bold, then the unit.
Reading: **80** µA
